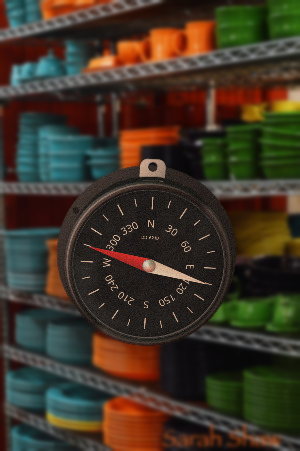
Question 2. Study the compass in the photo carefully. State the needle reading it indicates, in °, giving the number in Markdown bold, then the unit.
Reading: **285** °
